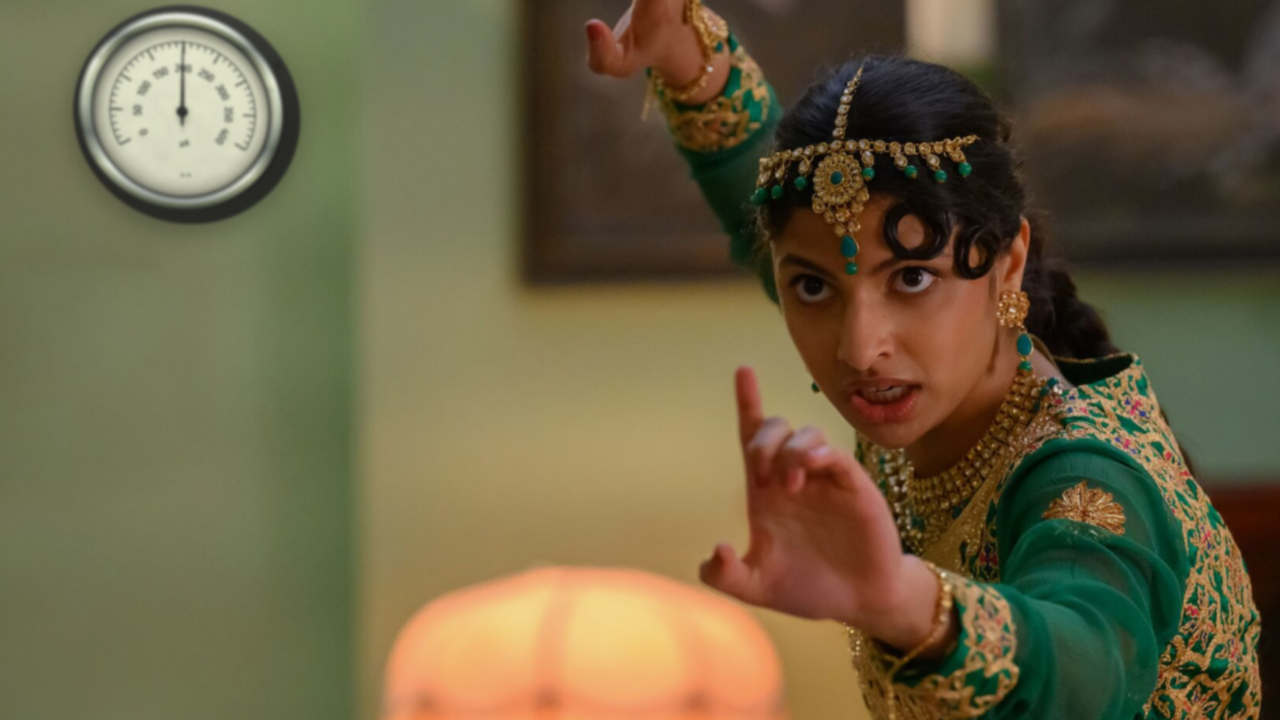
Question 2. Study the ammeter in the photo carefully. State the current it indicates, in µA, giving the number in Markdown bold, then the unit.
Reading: **200** µA
